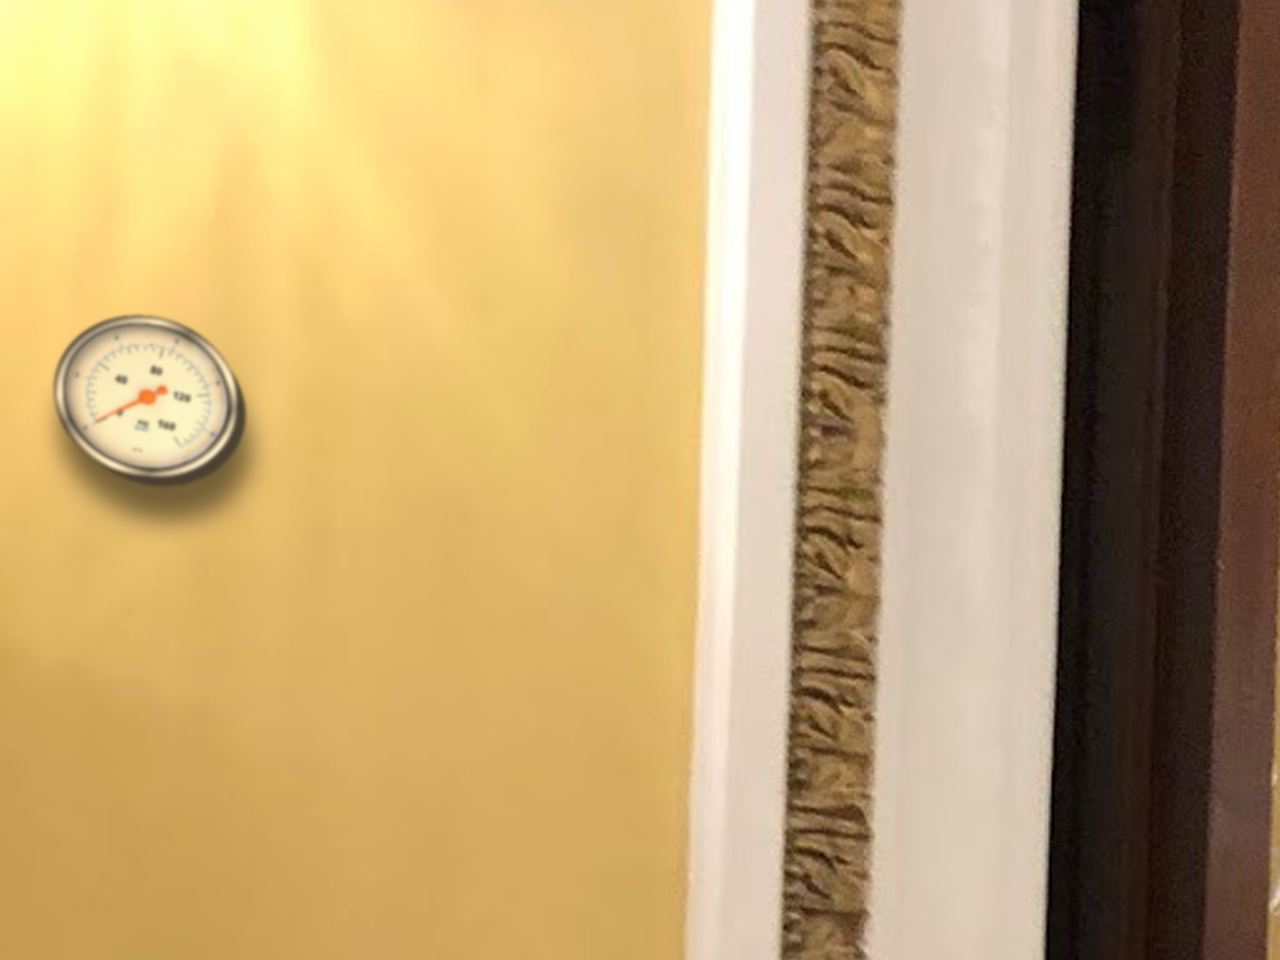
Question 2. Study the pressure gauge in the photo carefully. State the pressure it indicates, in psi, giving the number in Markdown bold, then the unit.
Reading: **0** psi
